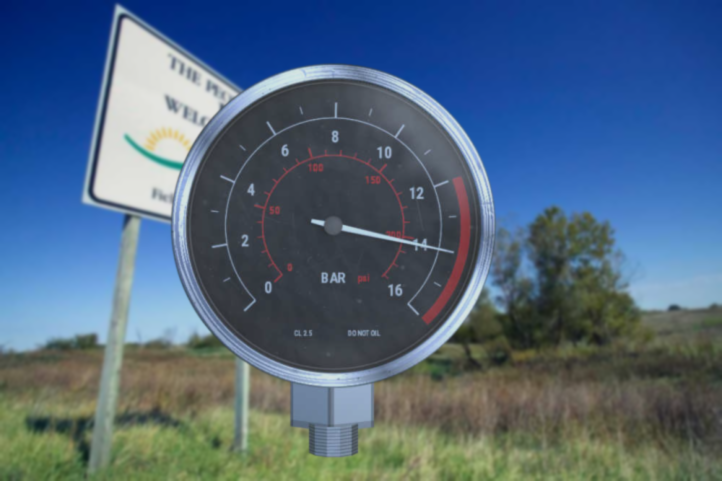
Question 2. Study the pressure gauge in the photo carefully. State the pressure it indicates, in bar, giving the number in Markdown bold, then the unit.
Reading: **14** bar
